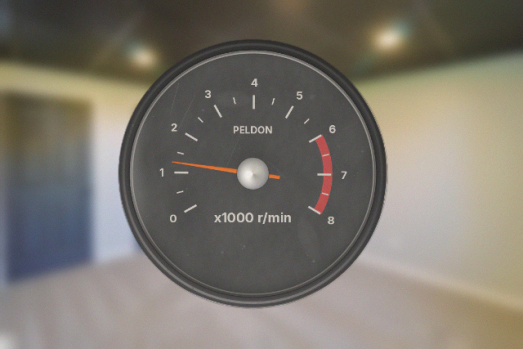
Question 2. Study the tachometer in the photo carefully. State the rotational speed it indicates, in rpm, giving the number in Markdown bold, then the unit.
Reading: **1250** rpm
